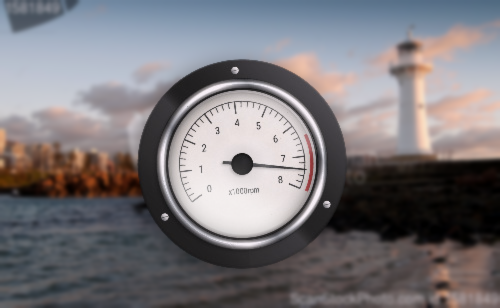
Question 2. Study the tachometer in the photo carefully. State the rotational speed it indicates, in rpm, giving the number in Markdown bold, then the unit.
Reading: **7400** rpm
